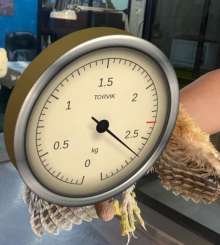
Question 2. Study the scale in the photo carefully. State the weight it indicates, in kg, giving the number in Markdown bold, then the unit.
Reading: **2.65** kg
